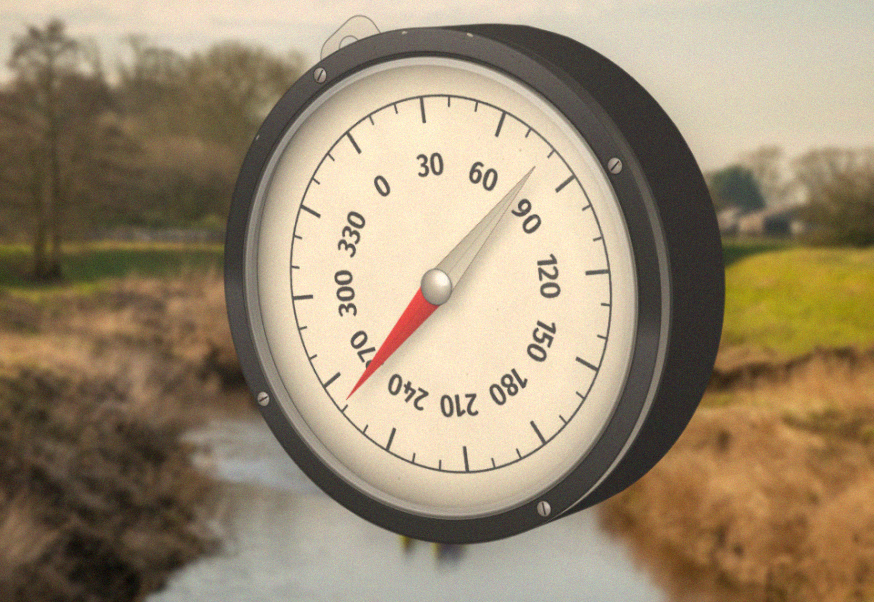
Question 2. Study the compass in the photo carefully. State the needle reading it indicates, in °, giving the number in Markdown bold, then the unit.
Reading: **260** °
